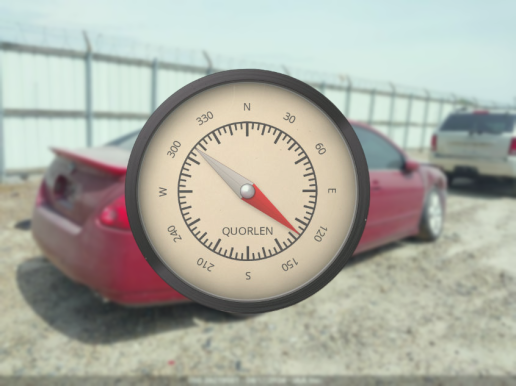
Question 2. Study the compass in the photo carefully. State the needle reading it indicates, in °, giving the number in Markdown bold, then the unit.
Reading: **130** °
